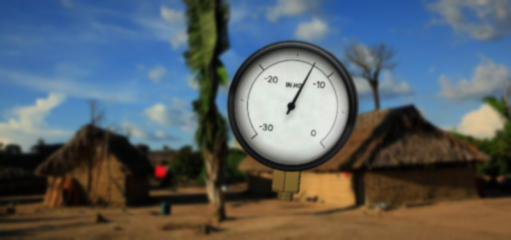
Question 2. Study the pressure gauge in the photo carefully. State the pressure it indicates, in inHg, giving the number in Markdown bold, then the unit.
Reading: **-12.5** inHg
